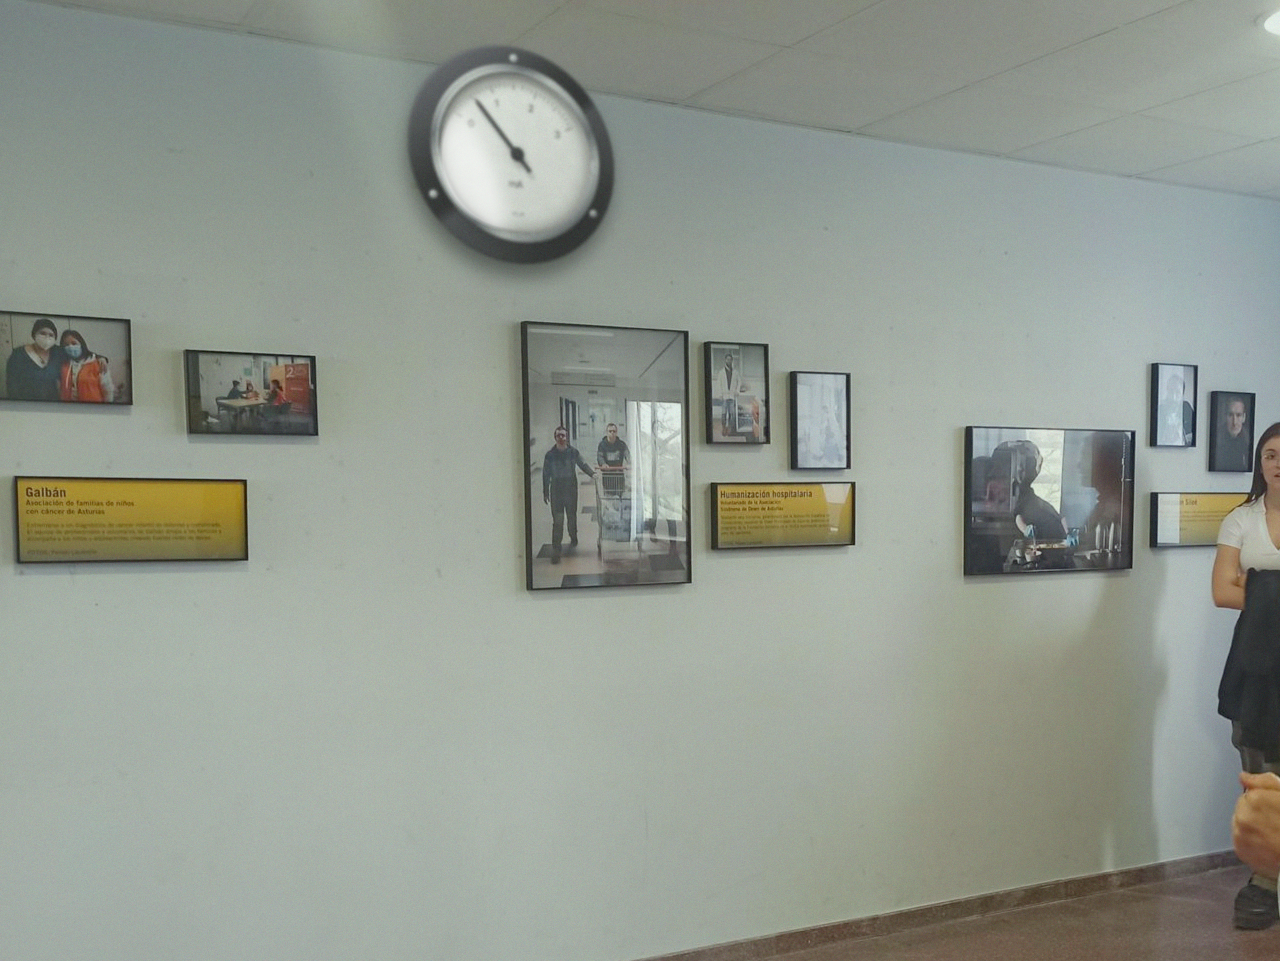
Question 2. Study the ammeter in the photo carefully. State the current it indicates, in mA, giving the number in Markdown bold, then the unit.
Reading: **0.5** mA
